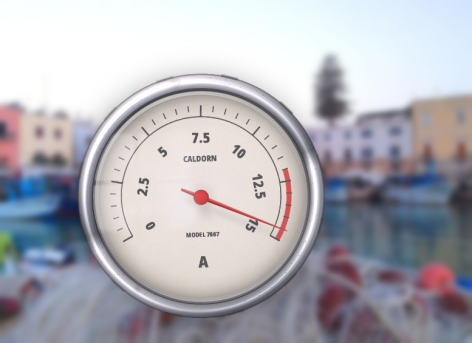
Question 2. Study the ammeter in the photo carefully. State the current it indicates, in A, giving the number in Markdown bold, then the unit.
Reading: **14.5** A
